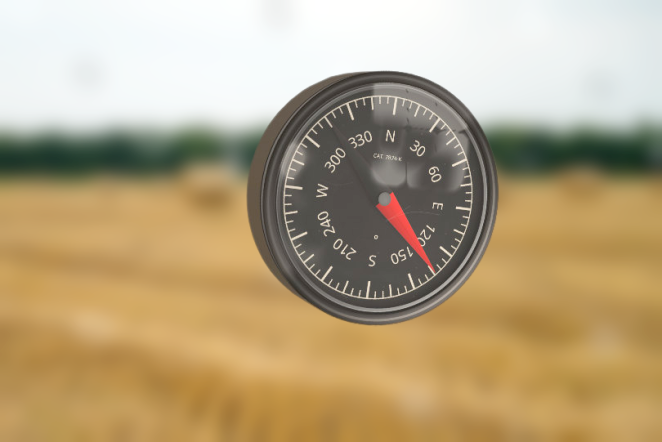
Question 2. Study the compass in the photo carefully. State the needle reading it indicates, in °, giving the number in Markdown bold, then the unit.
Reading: **135** °
